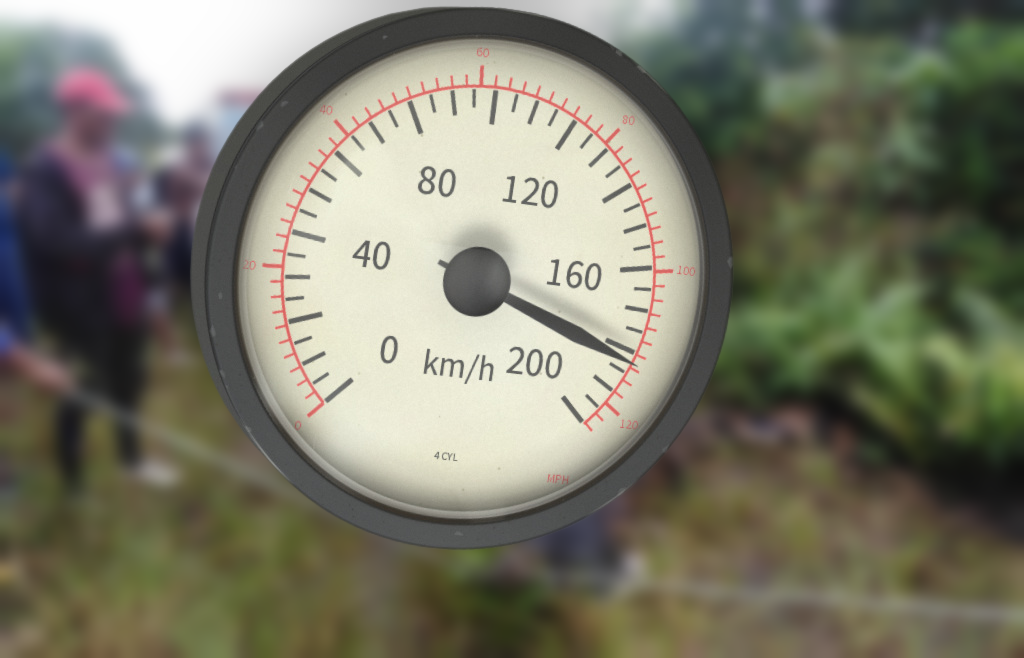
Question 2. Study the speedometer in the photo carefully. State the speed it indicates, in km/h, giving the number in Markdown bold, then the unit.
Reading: **182.5** km/h
